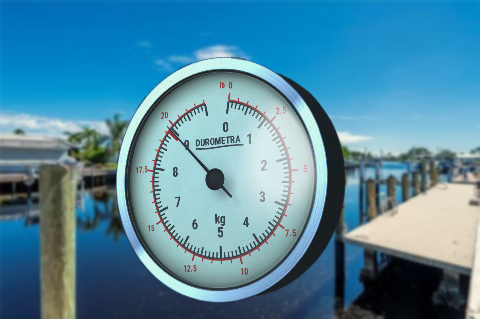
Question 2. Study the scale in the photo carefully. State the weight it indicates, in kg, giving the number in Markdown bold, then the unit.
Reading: **9** kg
